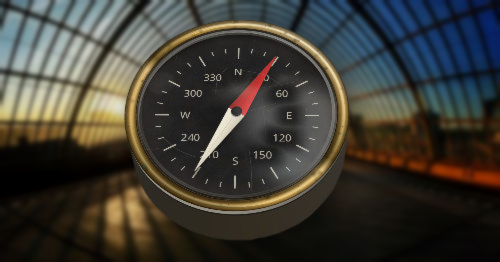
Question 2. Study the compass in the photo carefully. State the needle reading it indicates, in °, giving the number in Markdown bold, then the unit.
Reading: **30** °
